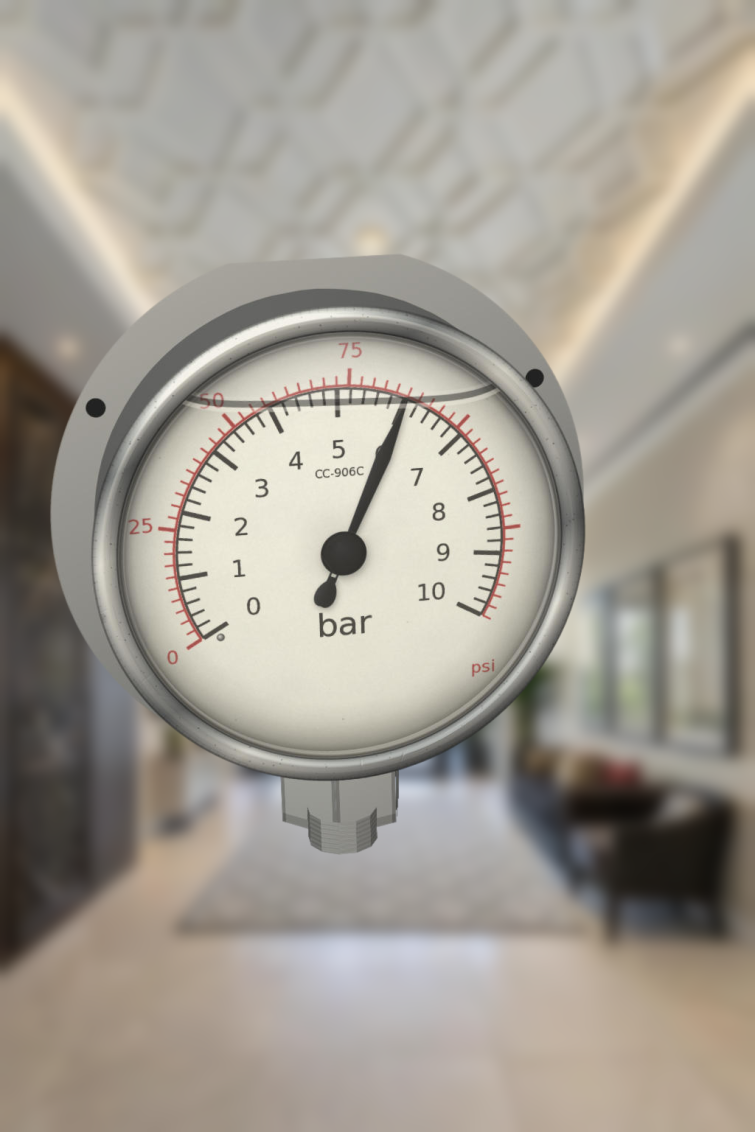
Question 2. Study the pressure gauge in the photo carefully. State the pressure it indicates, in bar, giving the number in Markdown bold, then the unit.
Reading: **6** bar
